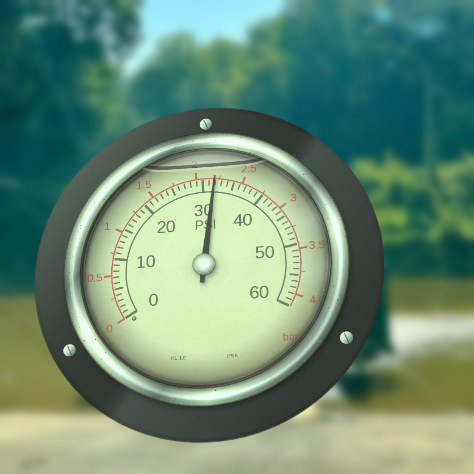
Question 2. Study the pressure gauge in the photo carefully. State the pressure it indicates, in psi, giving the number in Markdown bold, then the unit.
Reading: **32** psi
